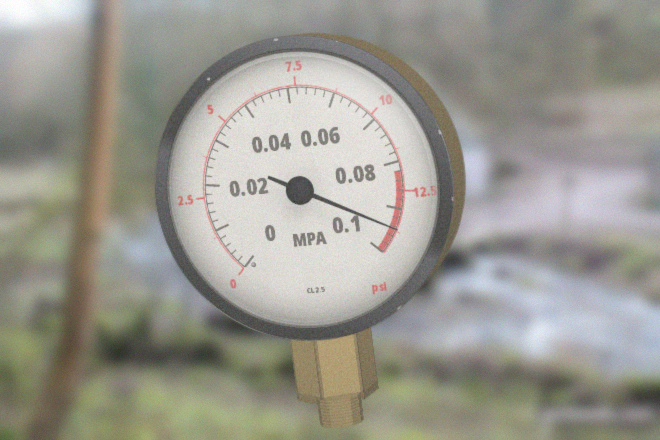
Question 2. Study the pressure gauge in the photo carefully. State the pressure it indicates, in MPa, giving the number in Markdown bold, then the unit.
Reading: **0.094** MPa
